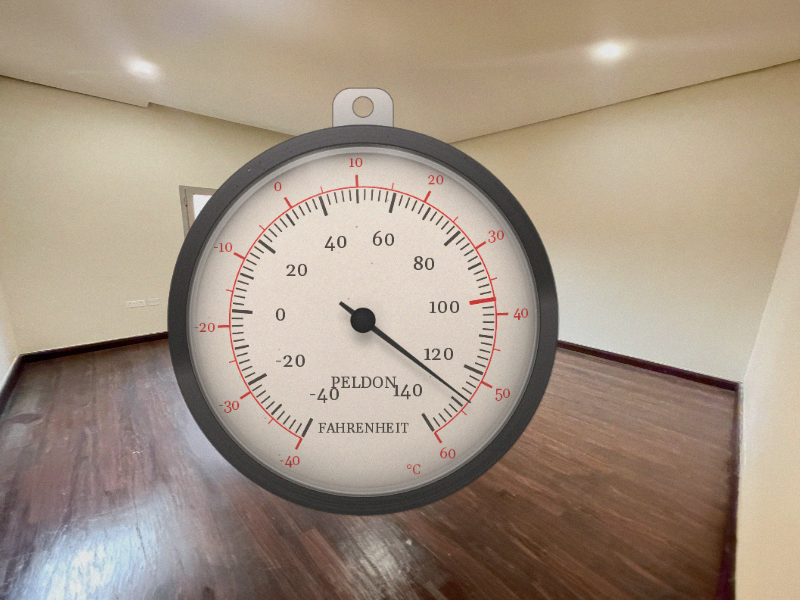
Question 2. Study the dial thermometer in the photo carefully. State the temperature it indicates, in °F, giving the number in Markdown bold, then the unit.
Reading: **128** °F
